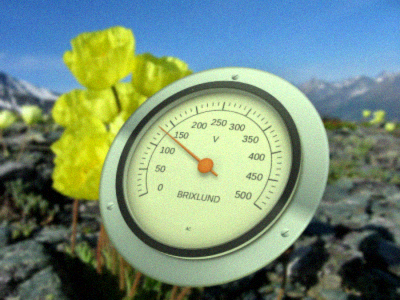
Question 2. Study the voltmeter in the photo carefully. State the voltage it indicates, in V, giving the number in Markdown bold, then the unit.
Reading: **130** V
